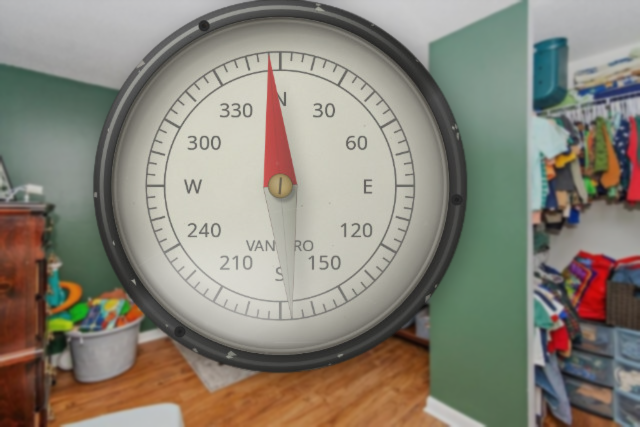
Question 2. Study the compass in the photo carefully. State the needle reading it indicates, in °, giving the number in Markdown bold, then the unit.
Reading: **355** °
